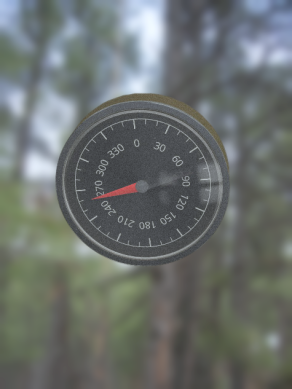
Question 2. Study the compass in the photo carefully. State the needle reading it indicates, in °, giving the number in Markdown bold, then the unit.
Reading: **260** °
